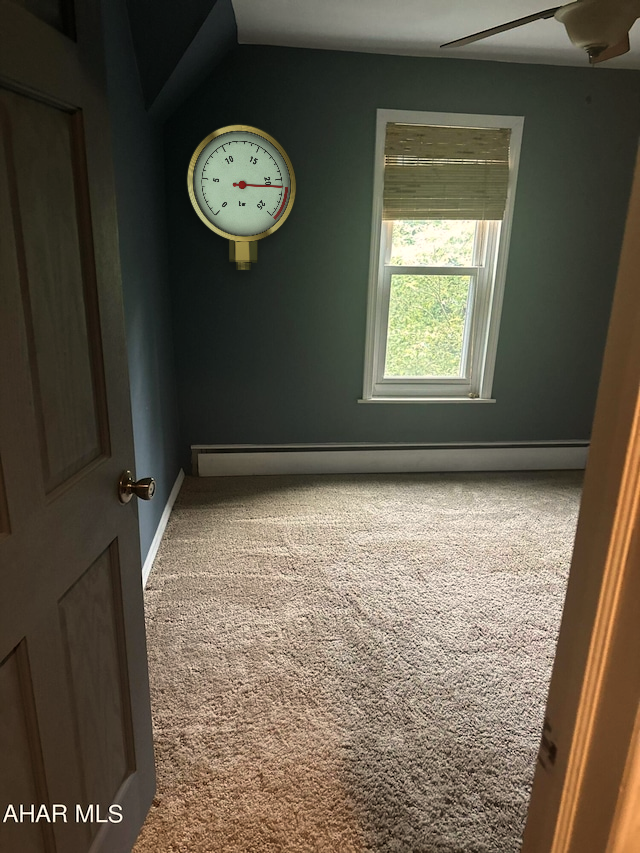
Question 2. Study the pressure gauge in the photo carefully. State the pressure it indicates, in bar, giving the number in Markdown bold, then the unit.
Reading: **21** bar
